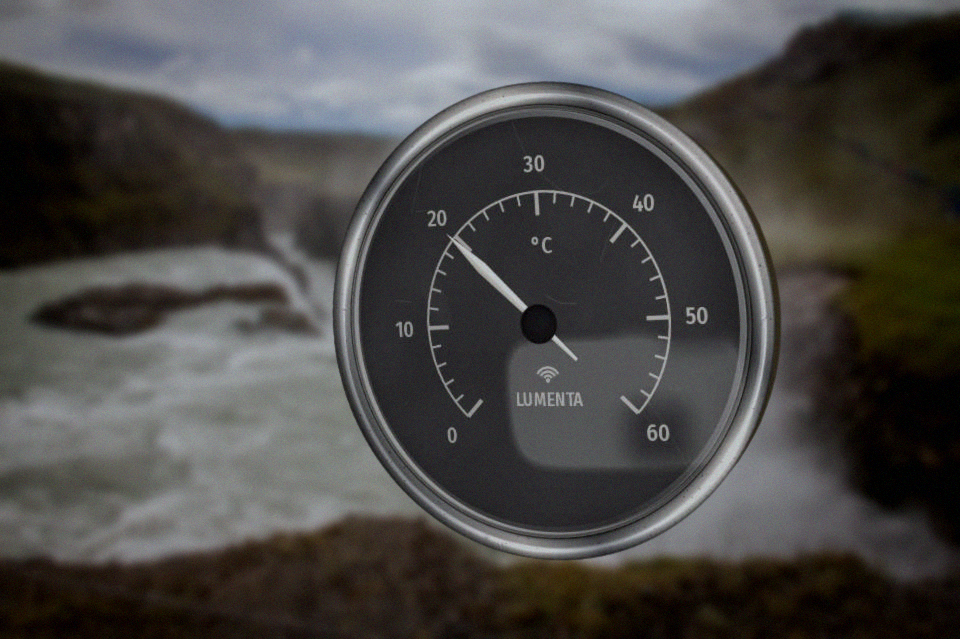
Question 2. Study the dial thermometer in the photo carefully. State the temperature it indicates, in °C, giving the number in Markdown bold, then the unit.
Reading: **20** °C
